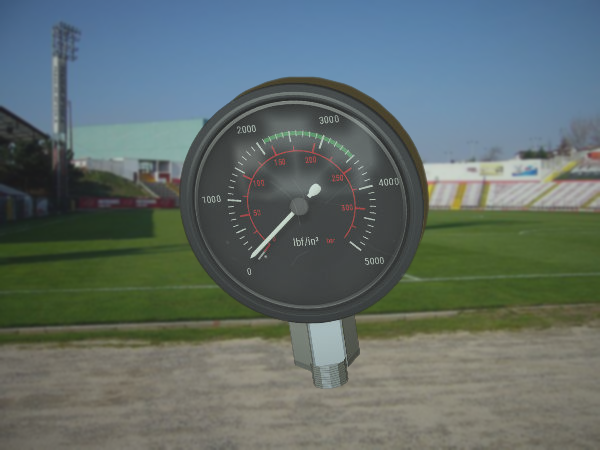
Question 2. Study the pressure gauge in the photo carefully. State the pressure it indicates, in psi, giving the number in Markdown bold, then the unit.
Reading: **100** psi
